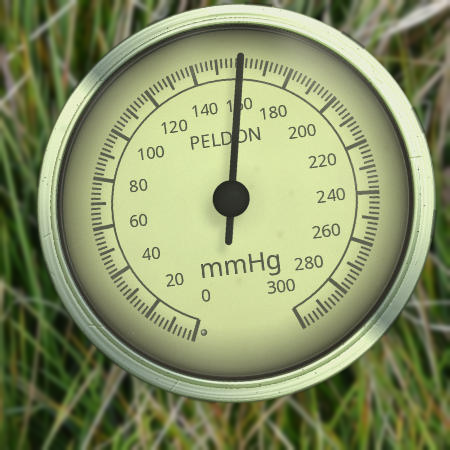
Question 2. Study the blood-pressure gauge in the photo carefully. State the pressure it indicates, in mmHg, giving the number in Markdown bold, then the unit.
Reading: **160** mmHg
